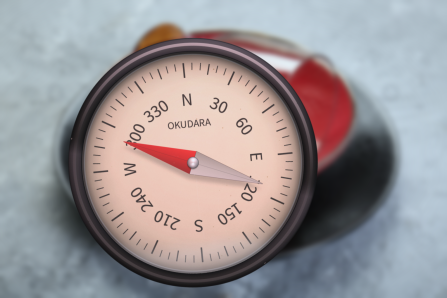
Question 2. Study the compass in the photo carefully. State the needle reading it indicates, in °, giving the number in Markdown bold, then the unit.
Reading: **292.5** °
